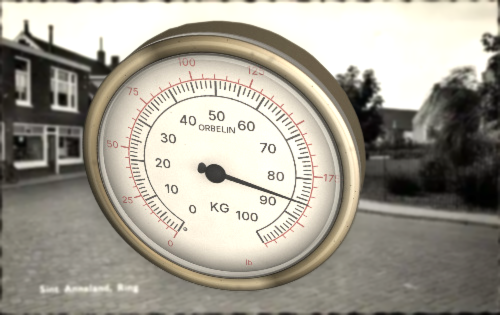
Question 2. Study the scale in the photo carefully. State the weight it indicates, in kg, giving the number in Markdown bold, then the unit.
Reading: **85** kg
